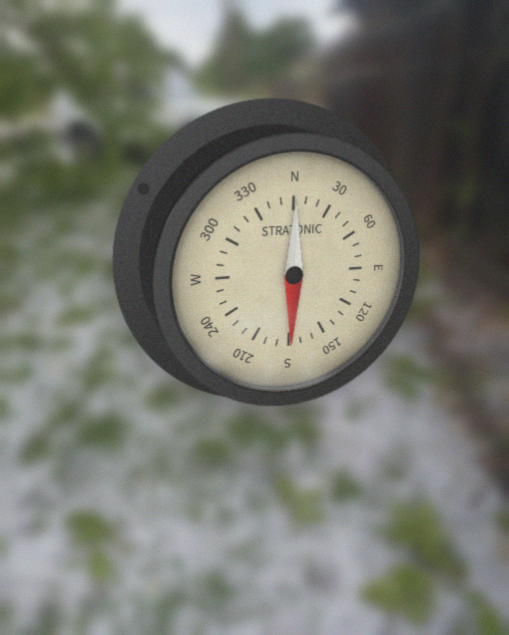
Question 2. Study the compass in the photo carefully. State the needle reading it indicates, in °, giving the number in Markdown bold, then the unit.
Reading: **180** °
